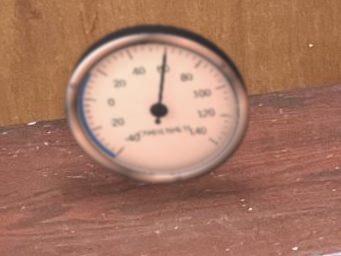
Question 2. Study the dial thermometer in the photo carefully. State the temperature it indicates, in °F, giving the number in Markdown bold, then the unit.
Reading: **60** °F
